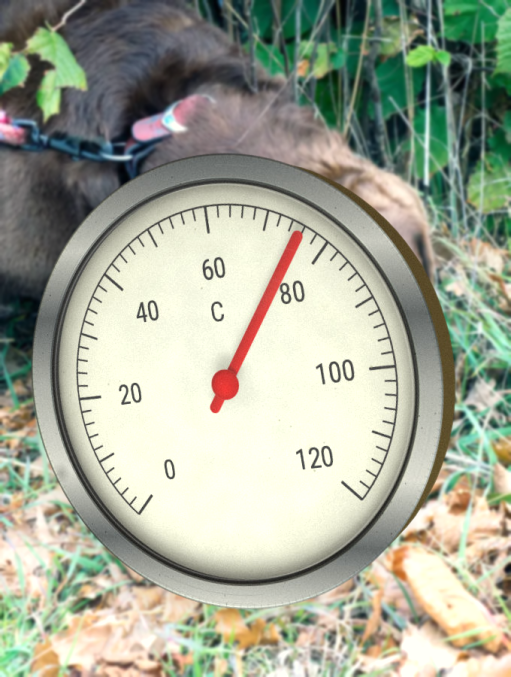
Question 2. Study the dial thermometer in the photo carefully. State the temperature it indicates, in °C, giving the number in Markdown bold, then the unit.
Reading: **76** °C
